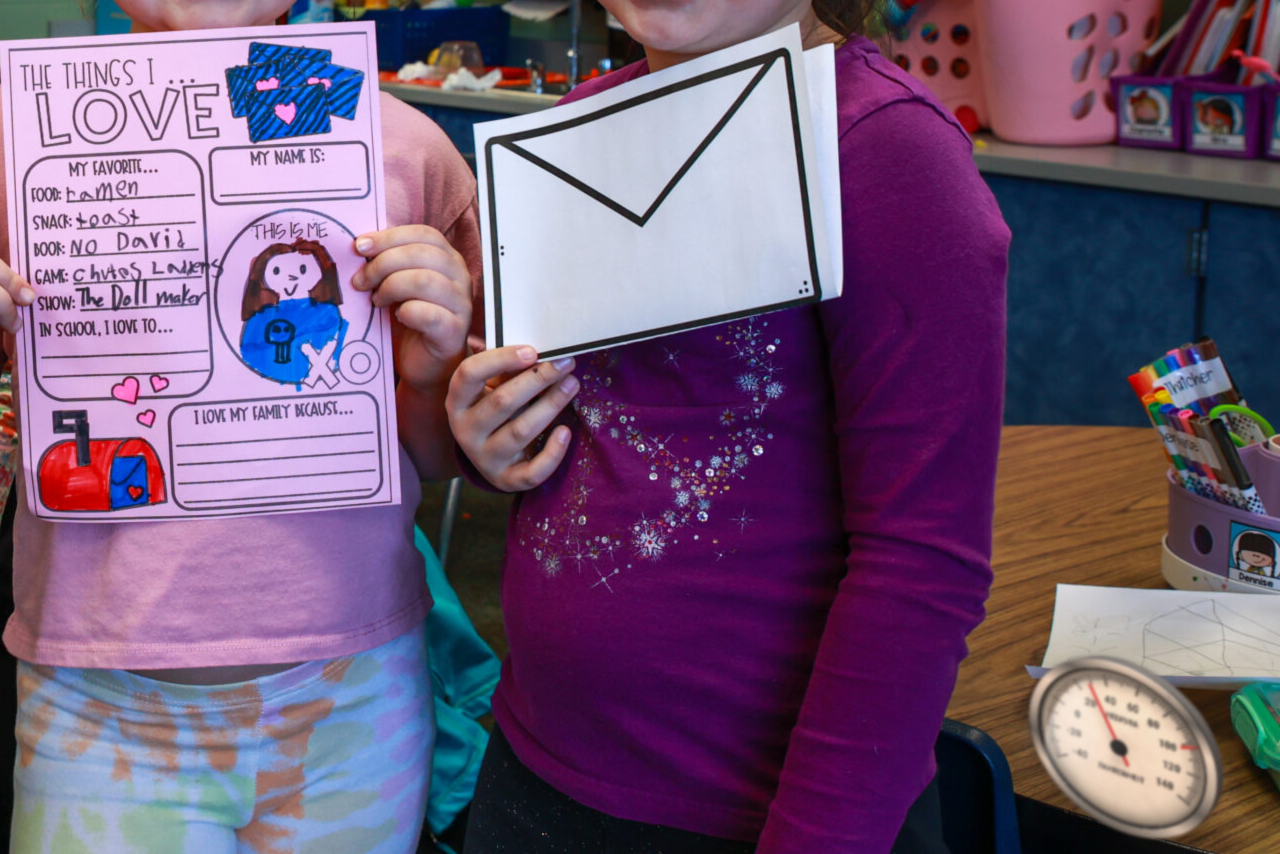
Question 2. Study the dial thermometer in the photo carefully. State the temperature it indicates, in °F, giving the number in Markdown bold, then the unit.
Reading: **30** °F
